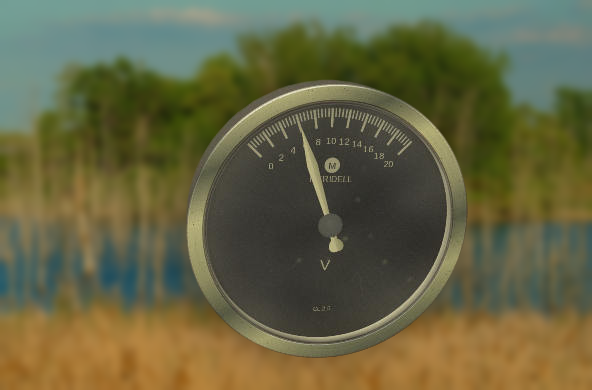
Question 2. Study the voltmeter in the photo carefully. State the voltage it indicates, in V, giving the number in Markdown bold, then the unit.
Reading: **6** V
